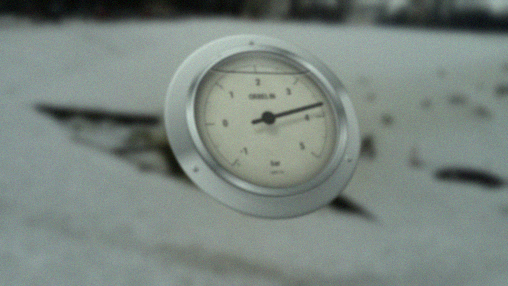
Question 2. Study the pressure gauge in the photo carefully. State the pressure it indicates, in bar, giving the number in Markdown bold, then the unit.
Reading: **3.75** bar
